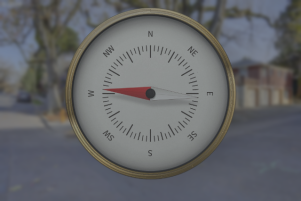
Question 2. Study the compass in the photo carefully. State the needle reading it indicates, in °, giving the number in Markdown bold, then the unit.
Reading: **275** °
